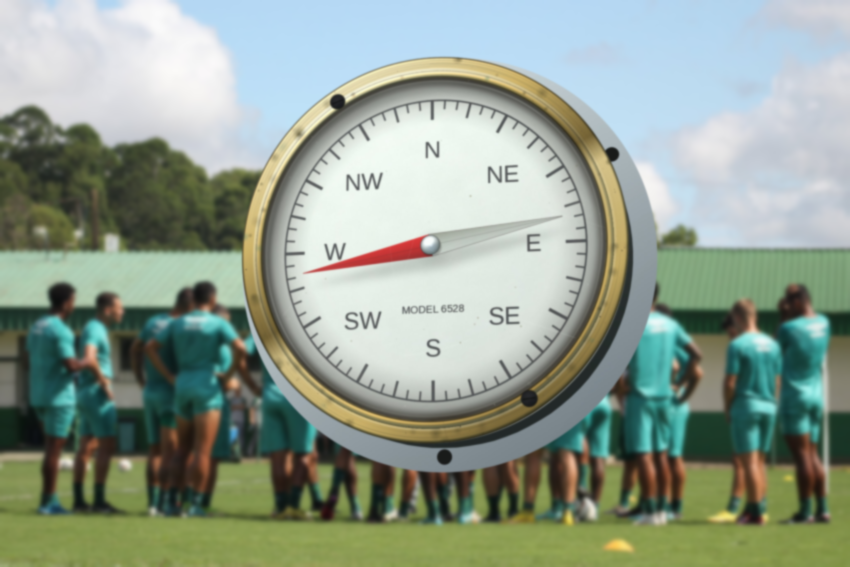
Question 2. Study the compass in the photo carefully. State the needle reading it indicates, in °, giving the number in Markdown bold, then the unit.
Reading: **260** °
